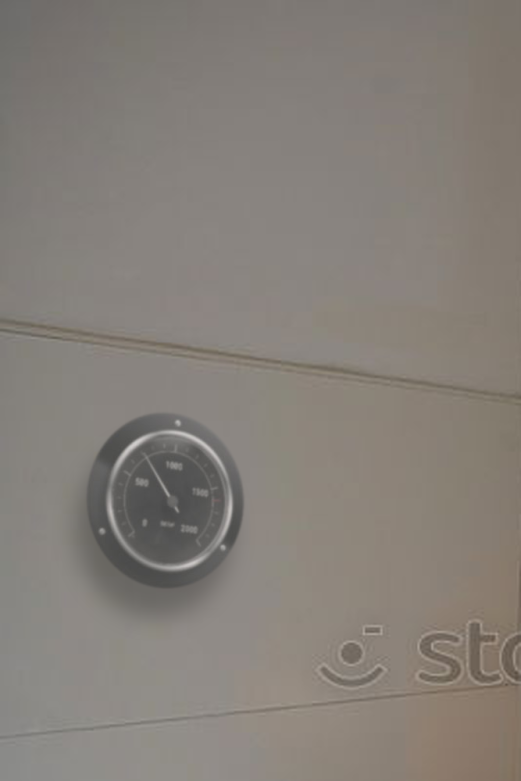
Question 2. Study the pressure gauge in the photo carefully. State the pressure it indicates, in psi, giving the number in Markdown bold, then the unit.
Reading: **700** psi
